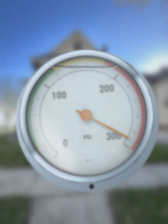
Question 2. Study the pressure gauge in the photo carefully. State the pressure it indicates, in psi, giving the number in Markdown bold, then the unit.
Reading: **290** psi
